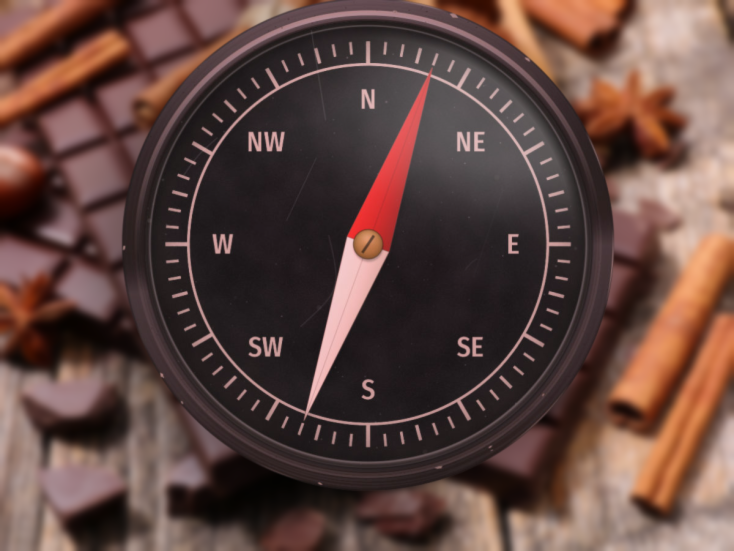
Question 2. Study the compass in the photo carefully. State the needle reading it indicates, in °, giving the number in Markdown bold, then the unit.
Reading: **20** °
